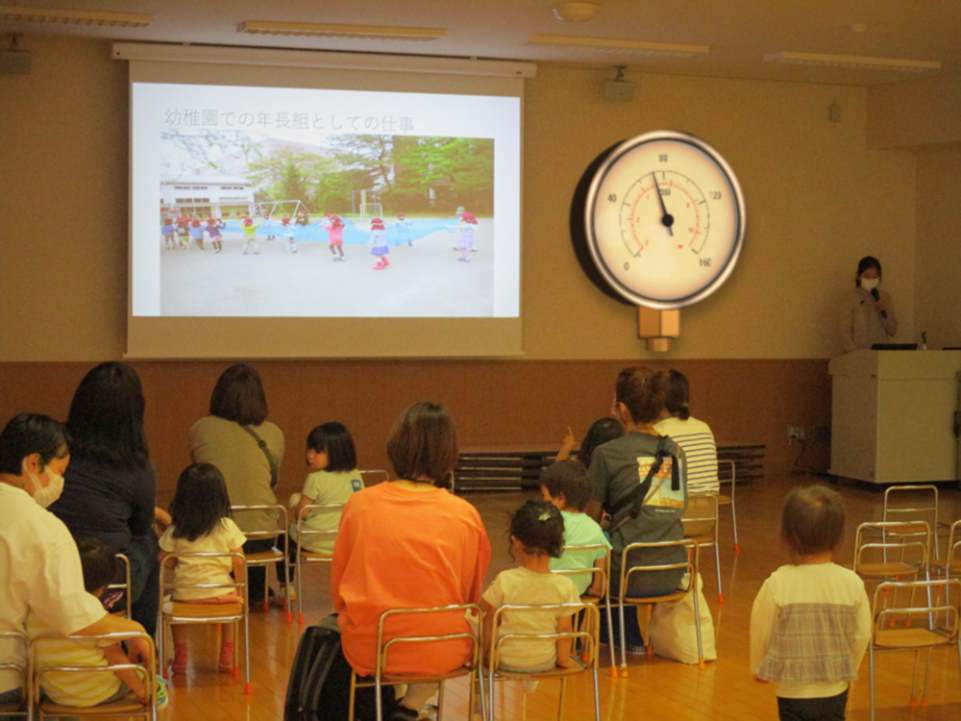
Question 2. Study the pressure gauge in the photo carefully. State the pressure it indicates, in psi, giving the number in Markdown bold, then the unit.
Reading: **70** psi
